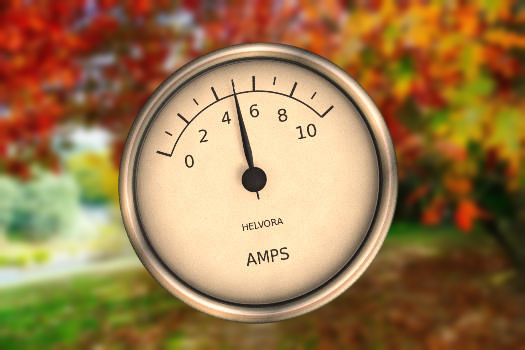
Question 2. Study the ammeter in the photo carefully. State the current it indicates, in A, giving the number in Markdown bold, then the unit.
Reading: **5** A
